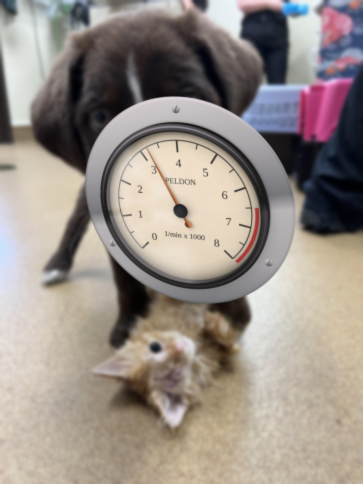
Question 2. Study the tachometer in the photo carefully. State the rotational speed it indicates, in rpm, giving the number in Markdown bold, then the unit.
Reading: **3250** rpm
